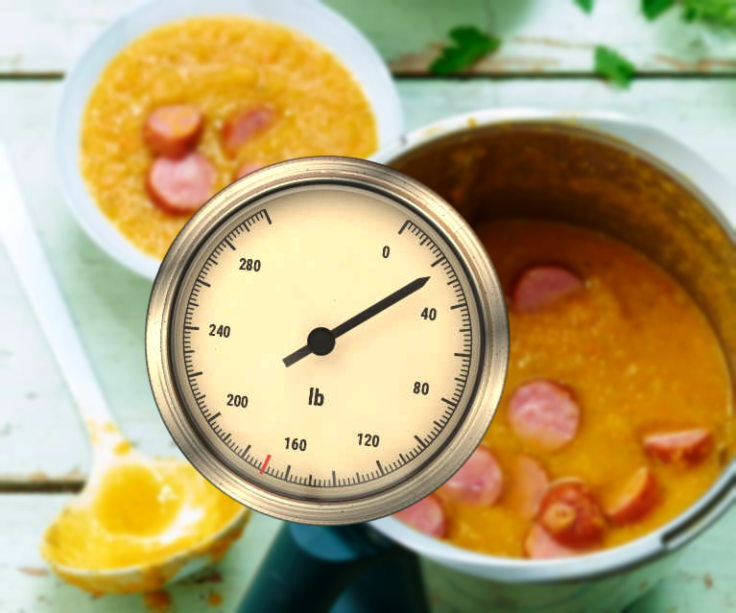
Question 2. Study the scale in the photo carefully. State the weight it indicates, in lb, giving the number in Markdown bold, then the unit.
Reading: **24** lb
